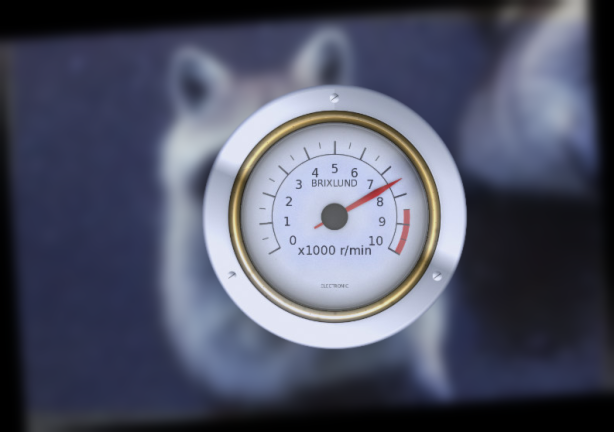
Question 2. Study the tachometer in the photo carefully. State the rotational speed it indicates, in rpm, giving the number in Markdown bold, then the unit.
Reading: **7500** rpm
